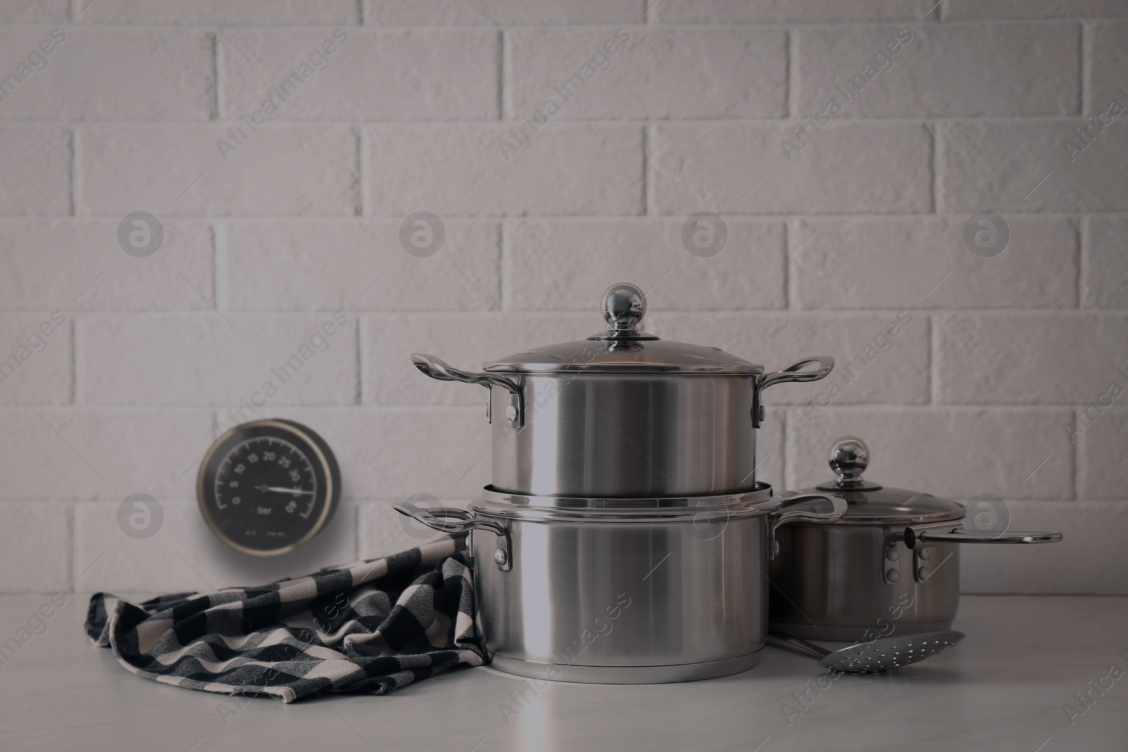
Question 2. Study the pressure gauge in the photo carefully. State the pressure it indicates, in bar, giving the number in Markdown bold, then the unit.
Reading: **35** bar
